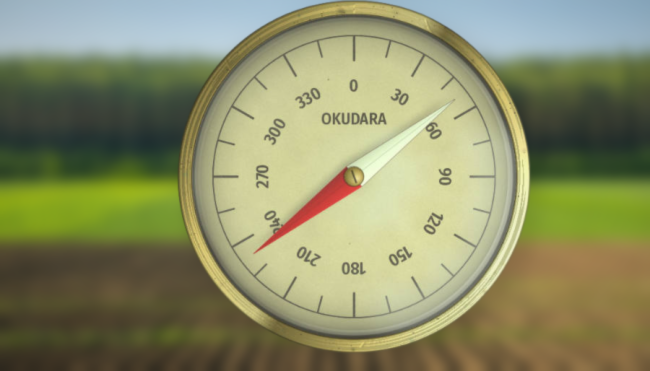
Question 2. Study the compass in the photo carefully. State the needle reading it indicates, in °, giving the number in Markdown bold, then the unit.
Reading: **232.5** °
